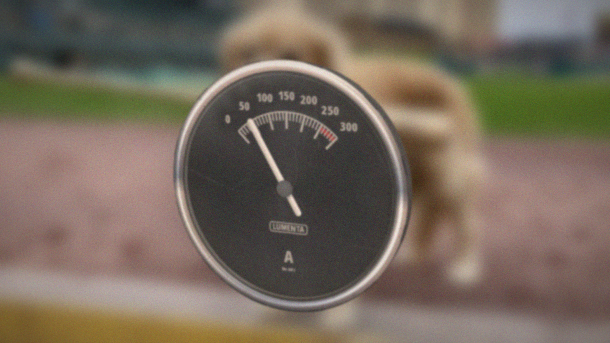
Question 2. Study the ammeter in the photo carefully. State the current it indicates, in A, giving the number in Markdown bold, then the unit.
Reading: **50** A
